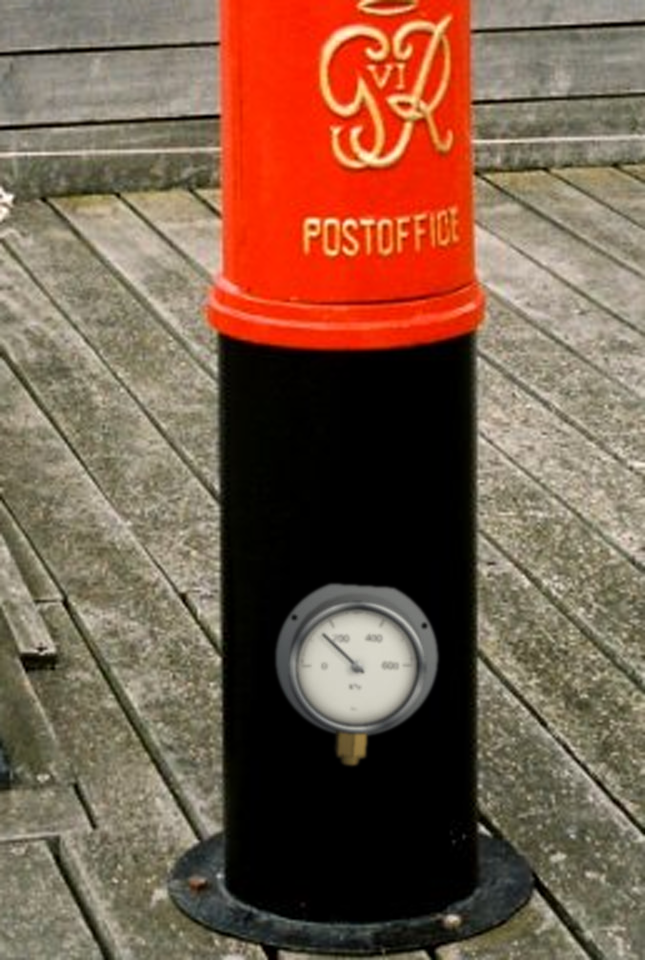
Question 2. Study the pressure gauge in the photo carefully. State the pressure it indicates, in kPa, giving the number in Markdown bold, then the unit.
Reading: **150** kPa
